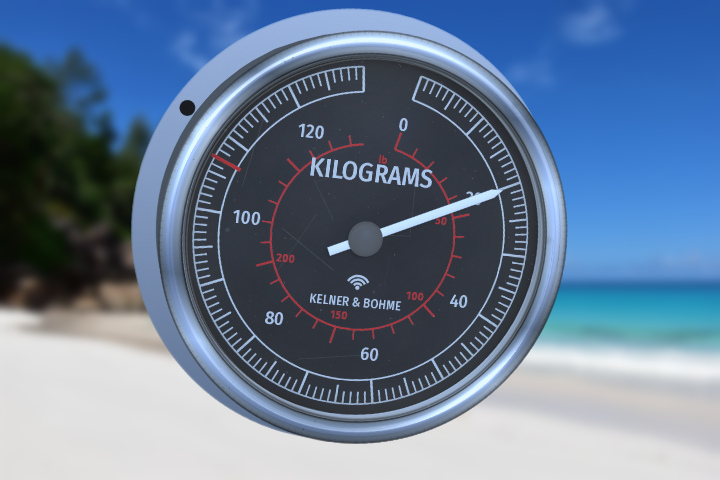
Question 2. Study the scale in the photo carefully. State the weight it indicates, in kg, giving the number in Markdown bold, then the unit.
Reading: **20** kg
